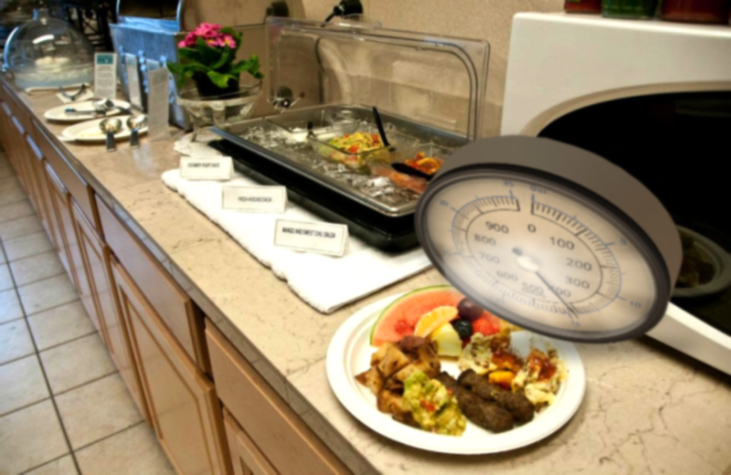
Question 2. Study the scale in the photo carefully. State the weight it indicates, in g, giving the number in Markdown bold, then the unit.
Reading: **400** g
